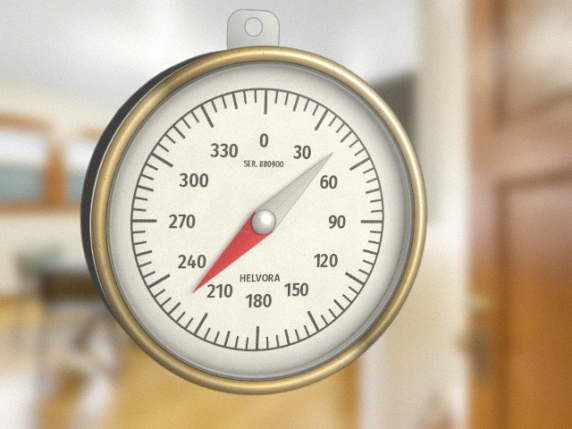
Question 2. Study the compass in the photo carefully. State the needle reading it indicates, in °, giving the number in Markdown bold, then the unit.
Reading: **225** °
